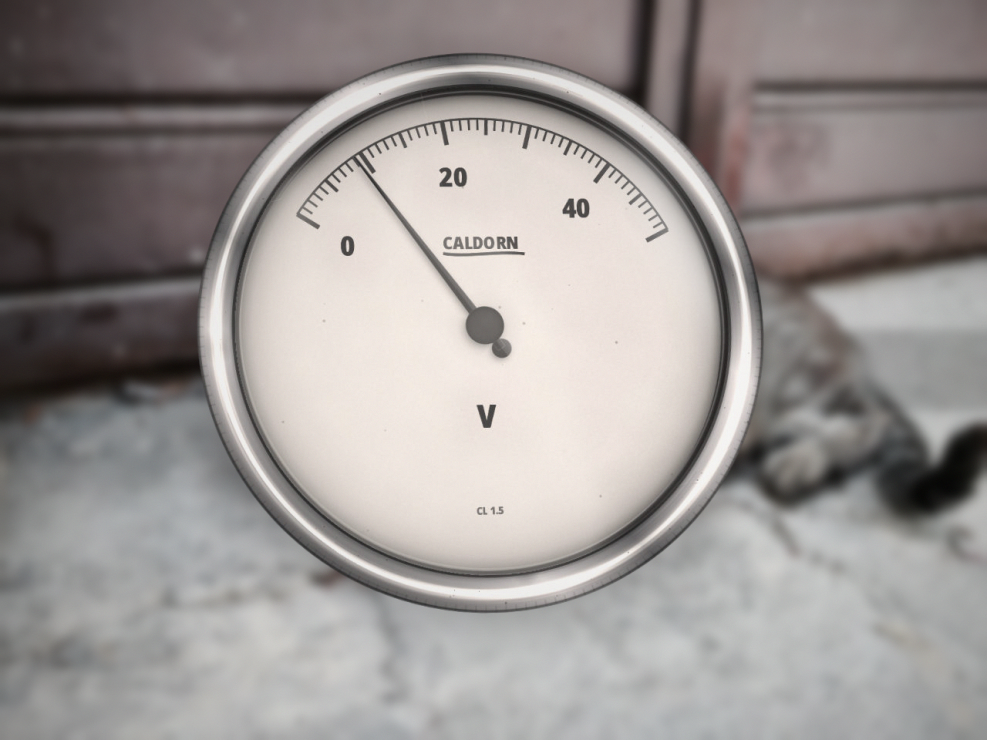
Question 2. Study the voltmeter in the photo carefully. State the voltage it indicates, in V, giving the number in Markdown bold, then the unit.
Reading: **9** V
